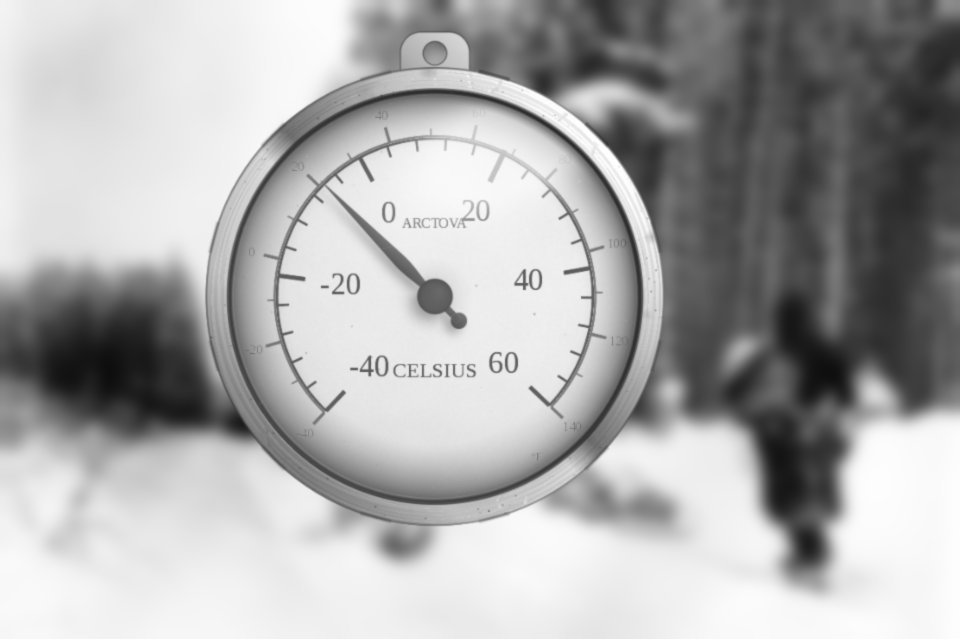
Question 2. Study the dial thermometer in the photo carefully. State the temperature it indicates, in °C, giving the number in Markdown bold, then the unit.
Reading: **-6** °C
